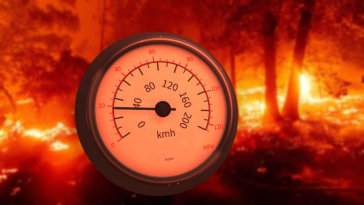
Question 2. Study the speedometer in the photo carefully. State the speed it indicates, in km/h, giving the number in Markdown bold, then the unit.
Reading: **30** km/h
